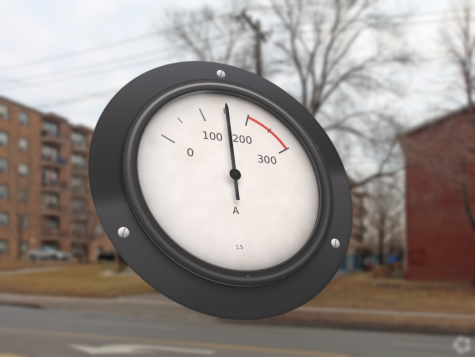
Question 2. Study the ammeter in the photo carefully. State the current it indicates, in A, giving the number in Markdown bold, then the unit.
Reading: **150** A
